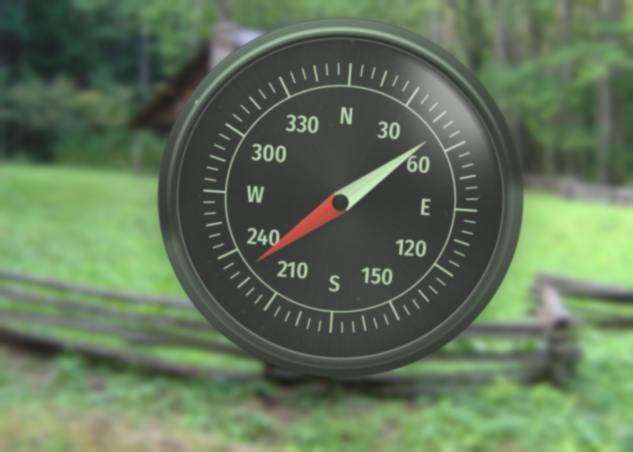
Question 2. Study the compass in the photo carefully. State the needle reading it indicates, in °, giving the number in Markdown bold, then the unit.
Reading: **230** °
